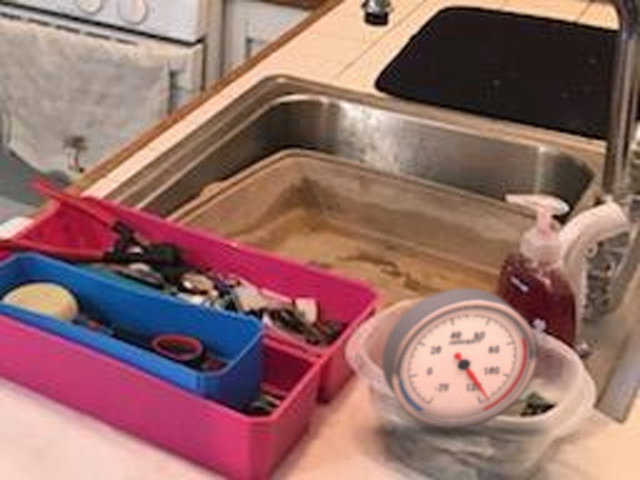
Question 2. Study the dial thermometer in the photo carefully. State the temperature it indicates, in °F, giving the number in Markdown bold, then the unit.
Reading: **116** °F
